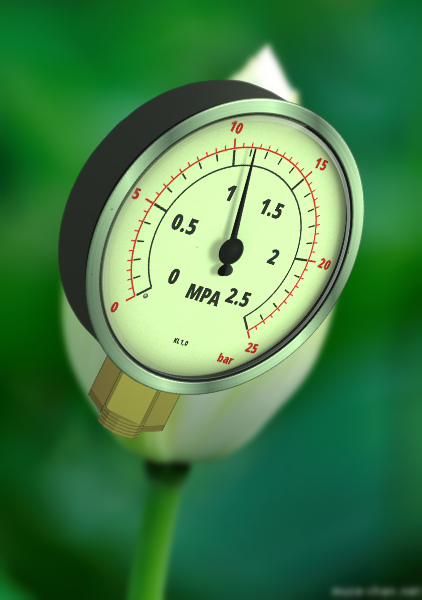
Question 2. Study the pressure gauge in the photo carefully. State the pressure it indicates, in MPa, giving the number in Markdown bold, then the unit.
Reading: **1.1** MPa
